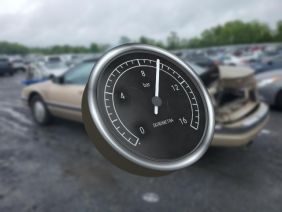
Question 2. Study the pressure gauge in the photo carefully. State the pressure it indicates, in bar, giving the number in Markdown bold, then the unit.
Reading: **9.5** bar
